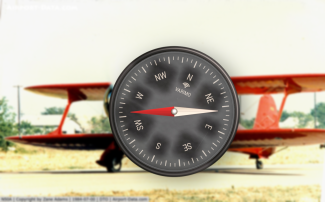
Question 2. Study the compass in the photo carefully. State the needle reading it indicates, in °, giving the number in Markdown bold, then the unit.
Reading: **245** °
